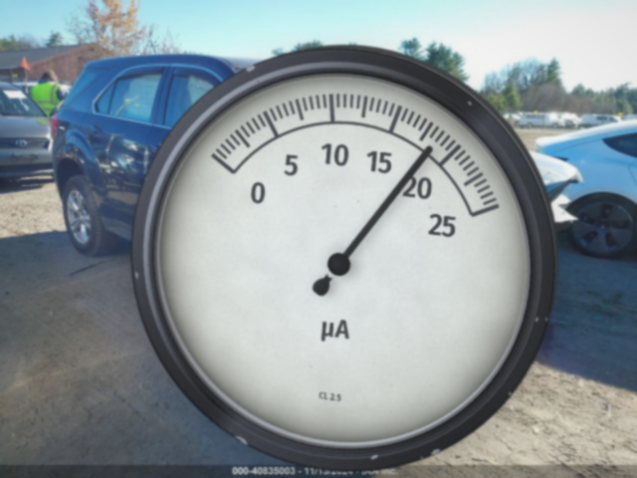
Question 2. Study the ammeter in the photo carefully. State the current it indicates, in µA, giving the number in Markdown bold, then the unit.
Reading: **18.5** µA
